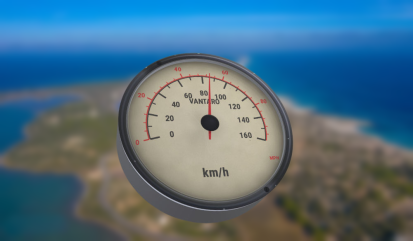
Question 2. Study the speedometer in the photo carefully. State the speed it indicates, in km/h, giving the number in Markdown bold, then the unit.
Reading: **85** km/h
